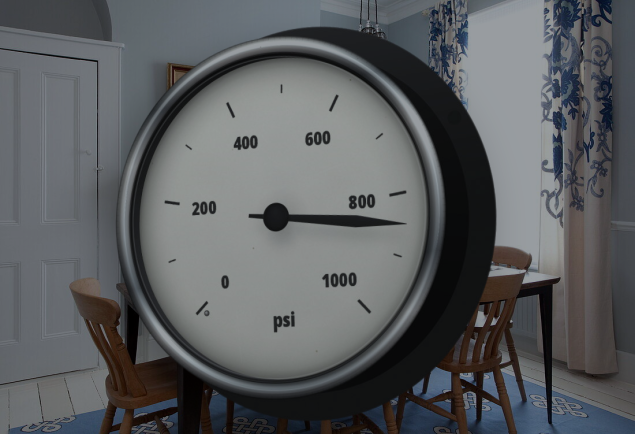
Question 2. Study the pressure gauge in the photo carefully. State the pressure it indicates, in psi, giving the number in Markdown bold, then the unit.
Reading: **850** psi
